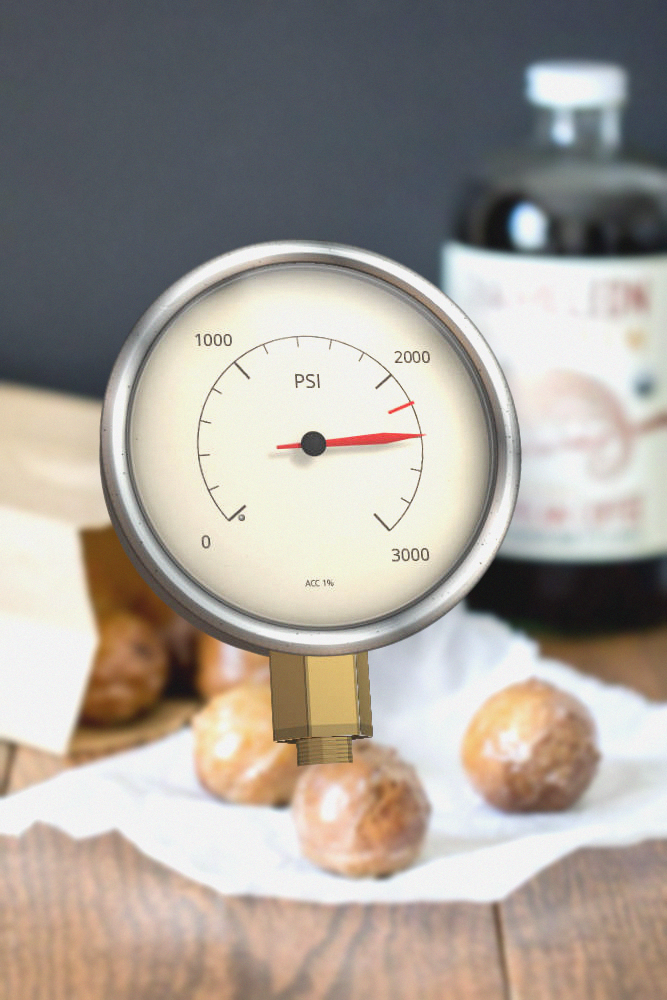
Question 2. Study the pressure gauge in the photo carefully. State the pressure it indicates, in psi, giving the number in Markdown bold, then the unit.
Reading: **2400** psi
